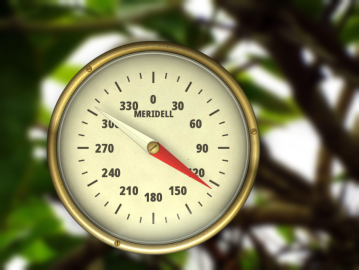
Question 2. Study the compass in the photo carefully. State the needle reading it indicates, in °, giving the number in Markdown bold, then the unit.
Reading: **125** °
